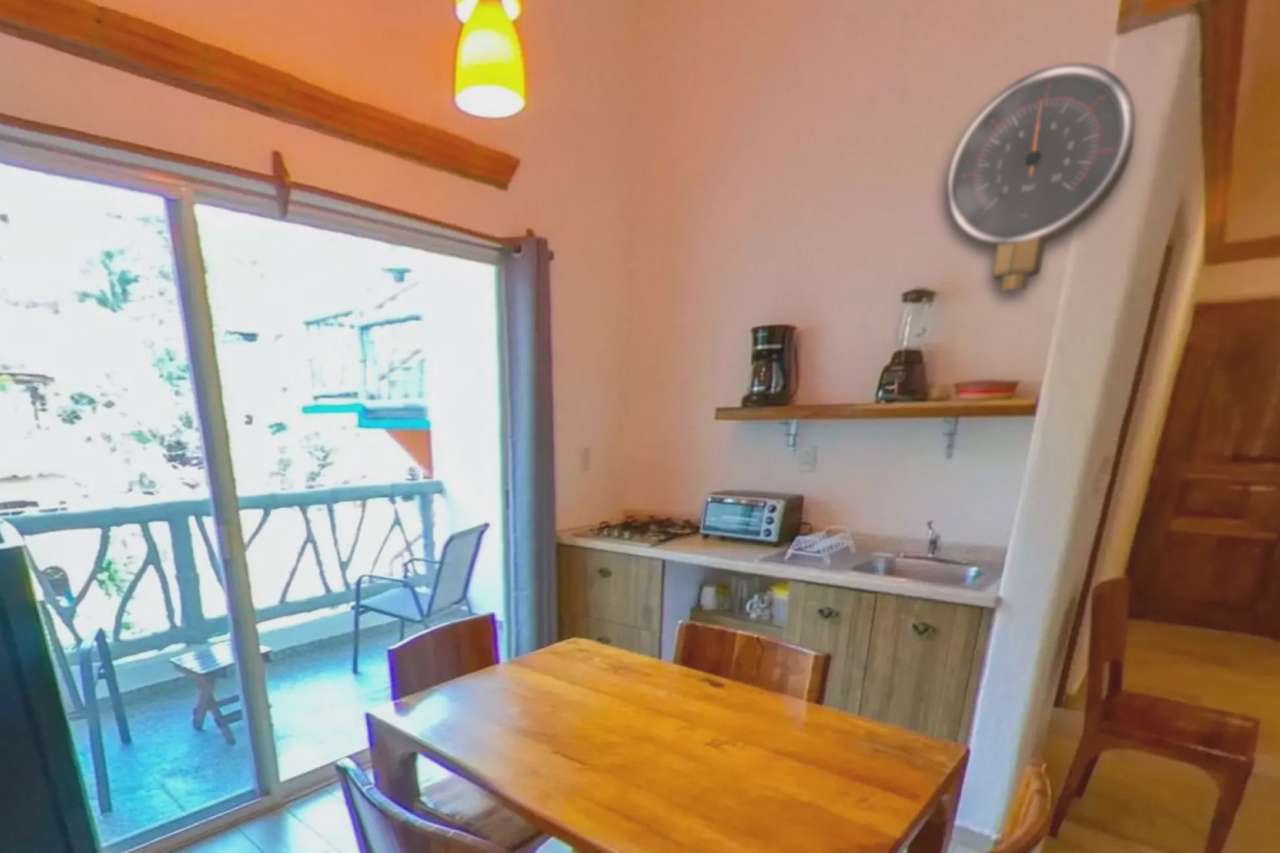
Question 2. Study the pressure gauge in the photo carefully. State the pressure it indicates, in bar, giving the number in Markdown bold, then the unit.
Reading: **5** bar
